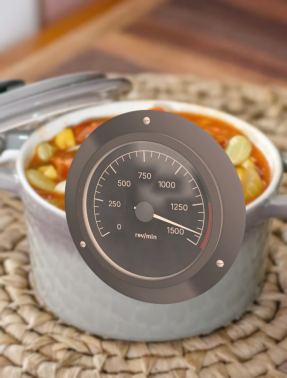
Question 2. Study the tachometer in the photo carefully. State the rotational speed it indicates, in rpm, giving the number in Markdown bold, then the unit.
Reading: **1425** rpm
